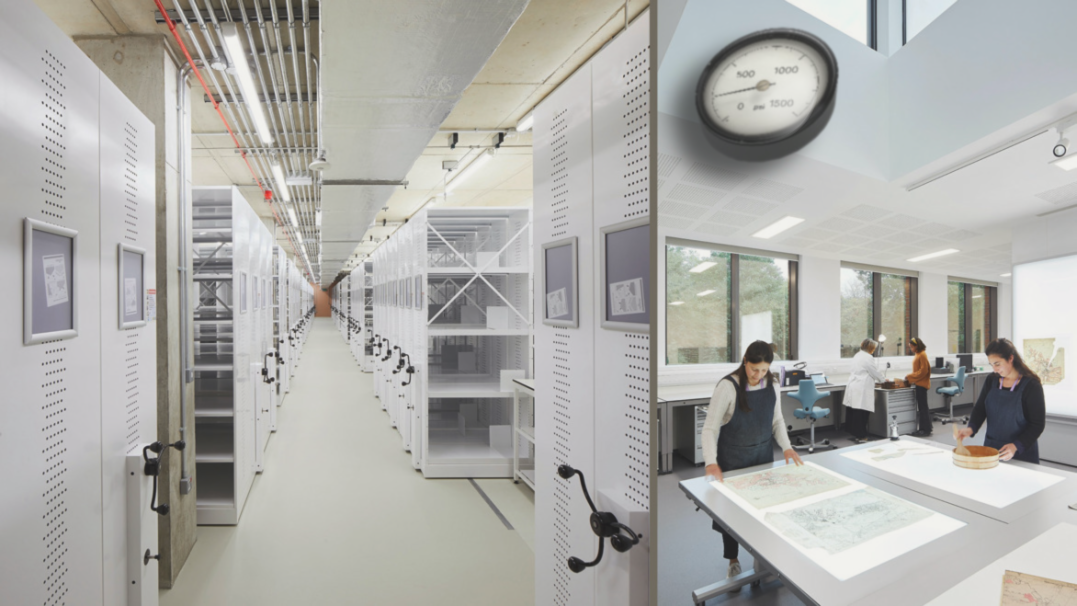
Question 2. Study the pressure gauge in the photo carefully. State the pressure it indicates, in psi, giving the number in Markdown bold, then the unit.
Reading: **200** psi
